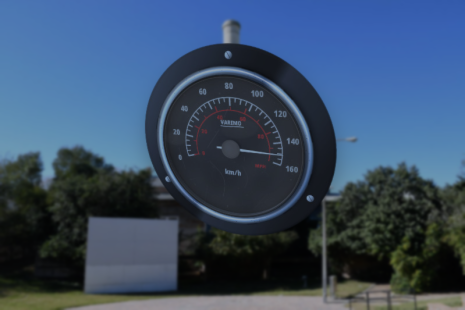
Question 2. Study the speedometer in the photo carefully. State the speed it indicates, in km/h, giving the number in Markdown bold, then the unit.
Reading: **150** km/h
